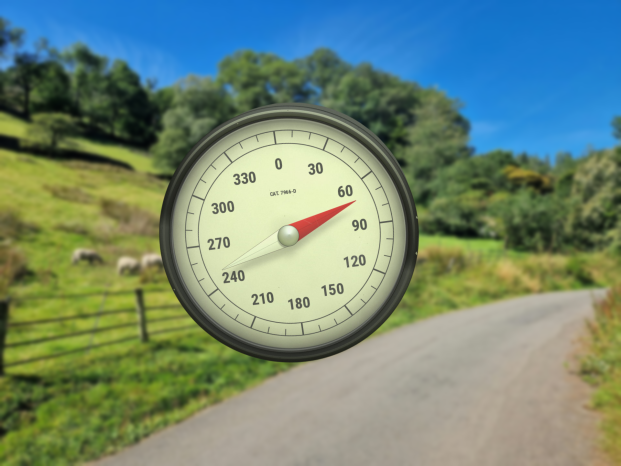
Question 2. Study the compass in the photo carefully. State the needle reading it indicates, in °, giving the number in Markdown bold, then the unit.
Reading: **70** °
